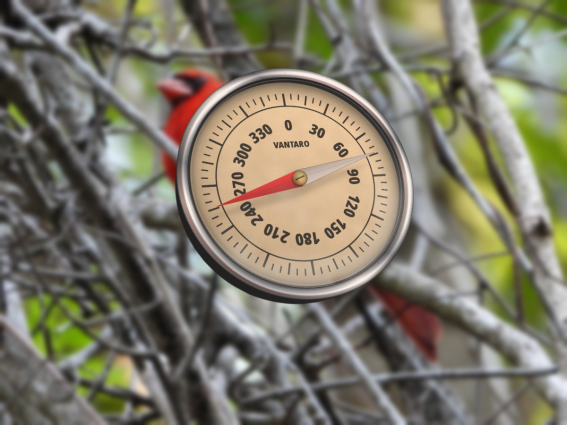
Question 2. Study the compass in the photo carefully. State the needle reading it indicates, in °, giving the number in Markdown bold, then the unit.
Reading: **255** °
